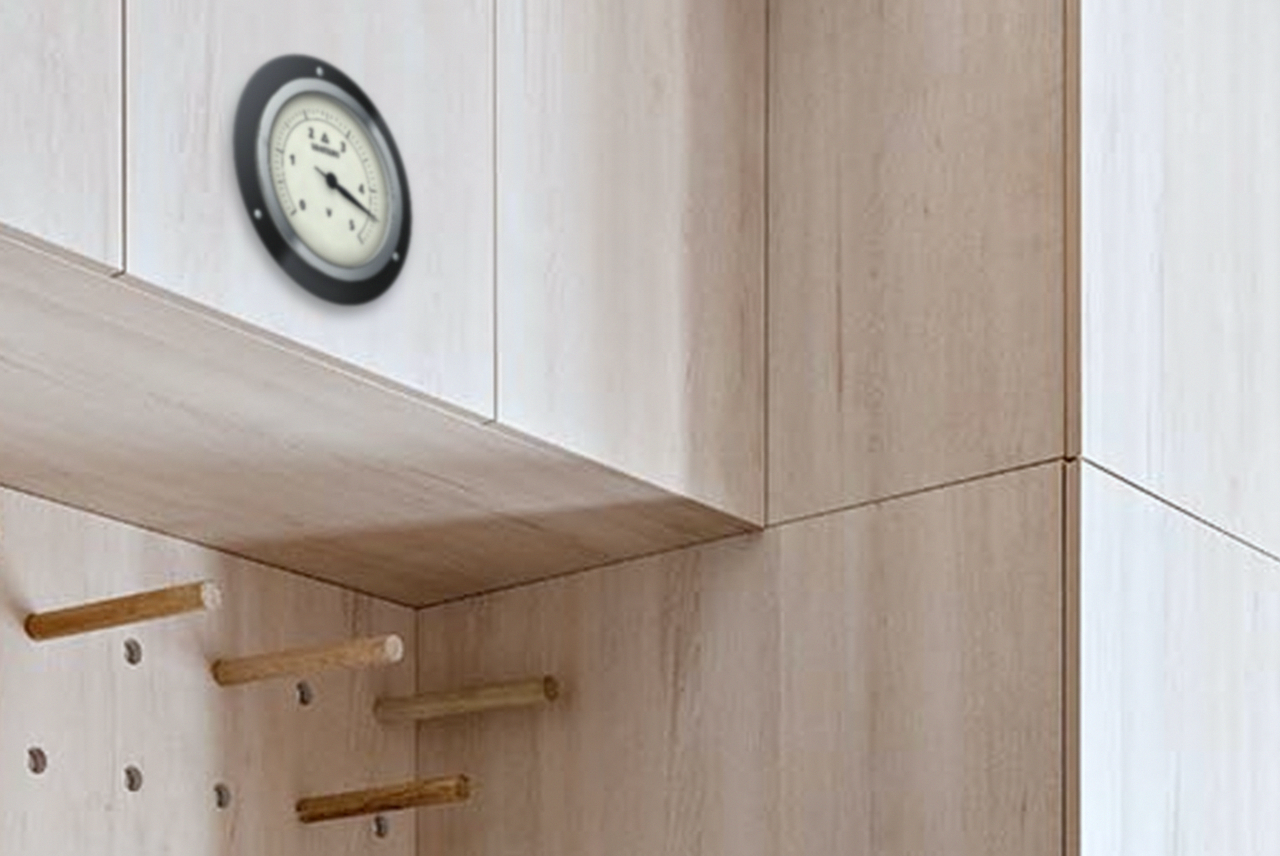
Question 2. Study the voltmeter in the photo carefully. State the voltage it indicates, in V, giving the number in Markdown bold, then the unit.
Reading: **4.5** V
